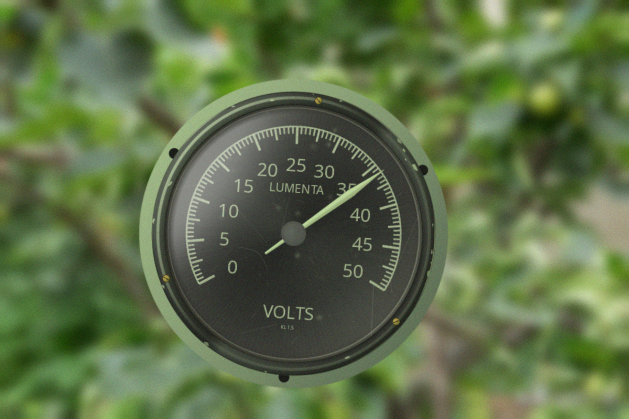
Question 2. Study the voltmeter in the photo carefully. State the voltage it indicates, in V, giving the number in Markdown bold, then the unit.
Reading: **36** V
